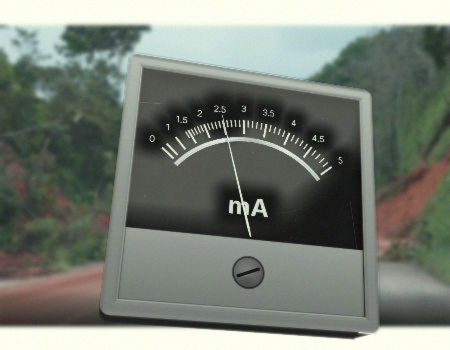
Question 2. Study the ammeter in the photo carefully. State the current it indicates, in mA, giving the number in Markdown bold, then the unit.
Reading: **2.5** mA
